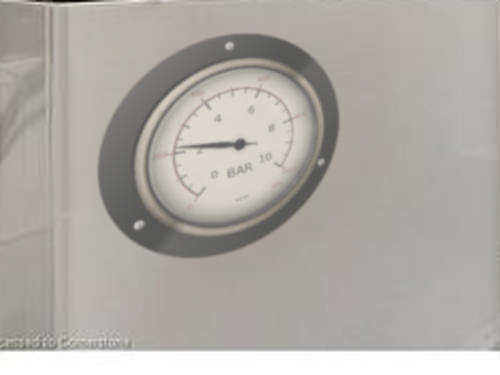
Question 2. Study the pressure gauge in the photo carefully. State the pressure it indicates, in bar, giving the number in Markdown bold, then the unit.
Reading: **2.25** bar
